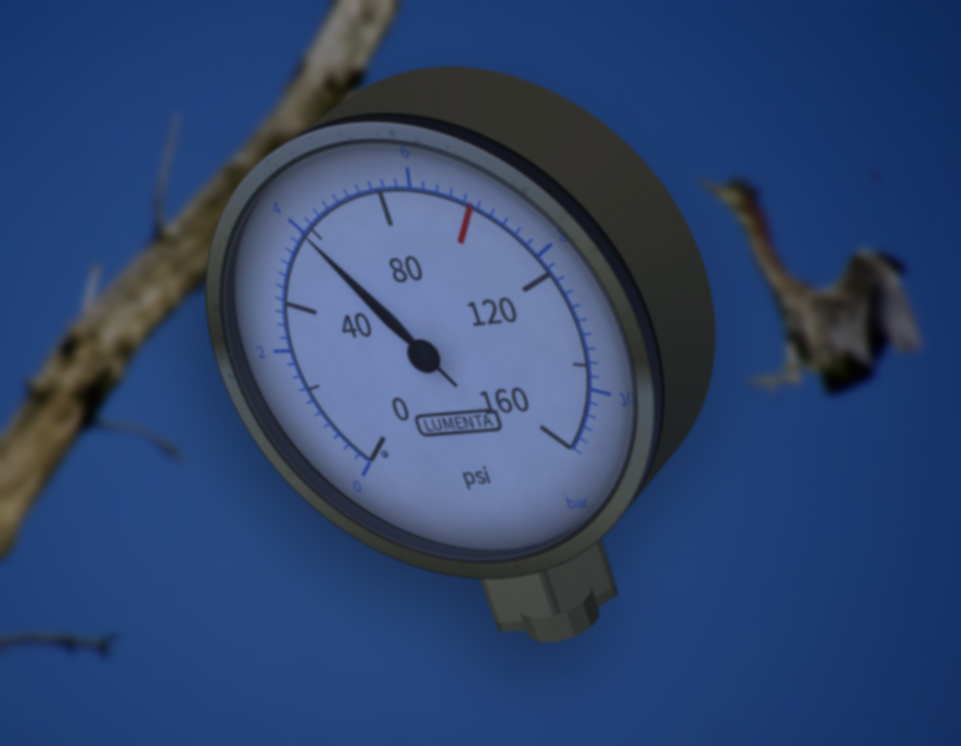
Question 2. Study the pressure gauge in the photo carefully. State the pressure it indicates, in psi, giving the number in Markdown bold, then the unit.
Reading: **60** psi
